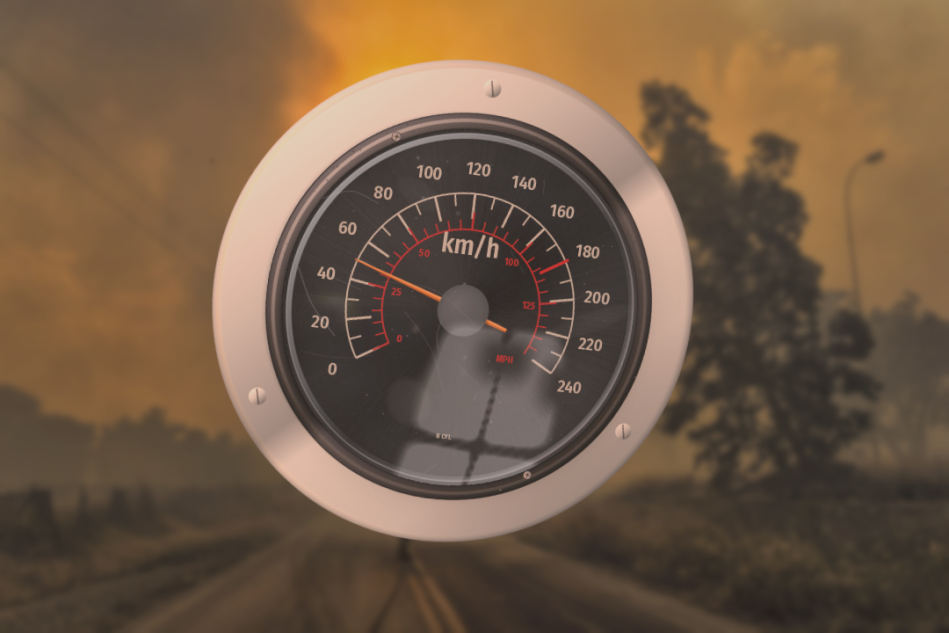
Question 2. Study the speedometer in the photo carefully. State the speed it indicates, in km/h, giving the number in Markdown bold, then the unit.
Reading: **50** km/h
